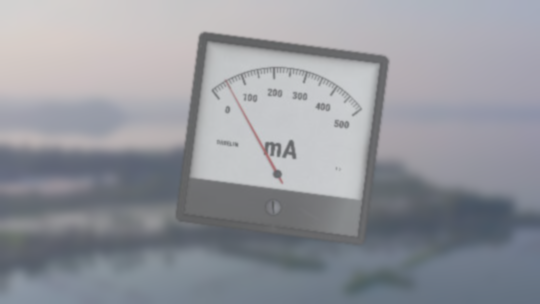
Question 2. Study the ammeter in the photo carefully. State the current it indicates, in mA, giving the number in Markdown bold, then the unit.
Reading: **50** mA
